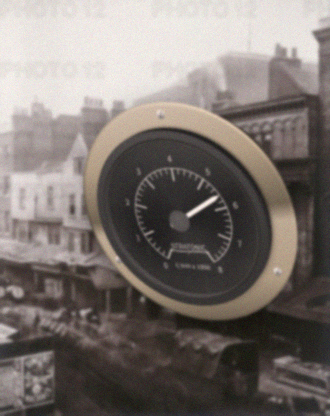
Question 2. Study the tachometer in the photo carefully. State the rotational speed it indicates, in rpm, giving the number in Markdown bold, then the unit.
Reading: **5600** rpm
